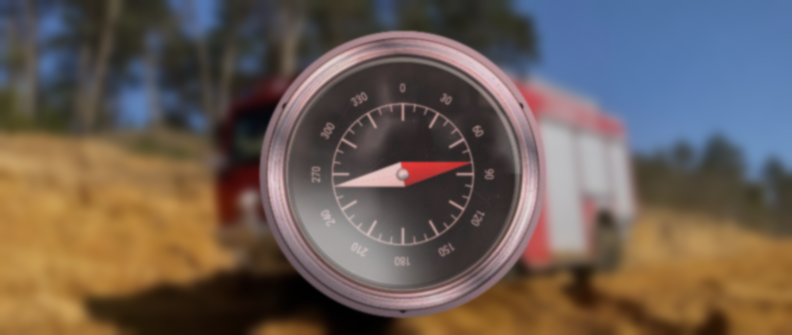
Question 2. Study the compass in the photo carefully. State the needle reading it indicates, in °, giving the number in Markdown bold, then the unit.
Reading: **80** °
